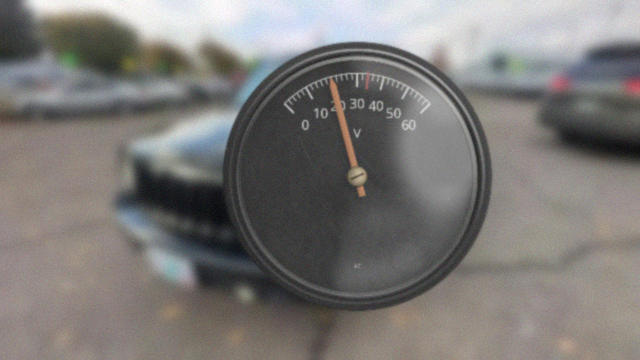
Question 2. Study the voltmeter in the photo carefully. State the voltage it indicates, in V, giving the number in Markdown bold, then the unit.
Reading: **20** V
